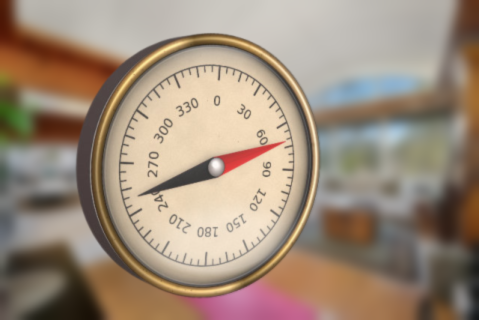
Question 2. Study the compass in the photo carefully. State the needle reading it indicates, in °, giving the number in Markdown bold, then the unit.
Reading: **70** °
